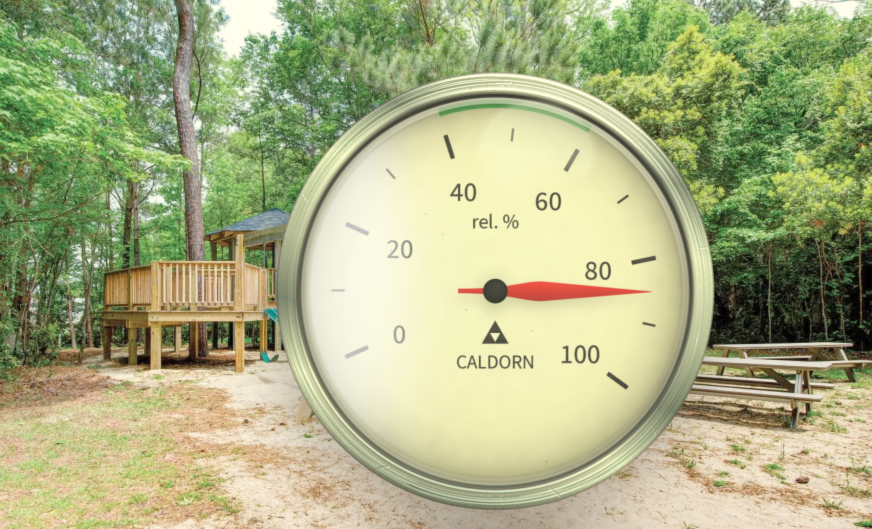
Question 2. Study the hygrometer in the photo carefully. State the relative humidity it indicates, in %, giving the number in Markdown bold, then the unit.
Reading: **85** %
